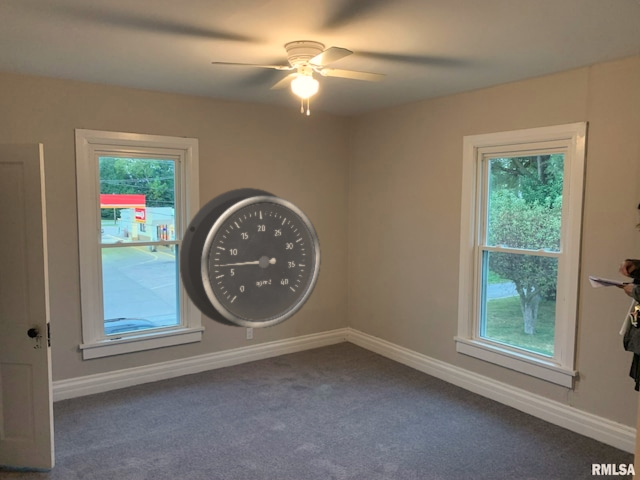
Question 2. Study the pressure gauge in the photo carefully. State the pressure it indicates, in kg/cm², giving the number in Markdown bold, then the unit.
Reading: **7** kg/cm²
